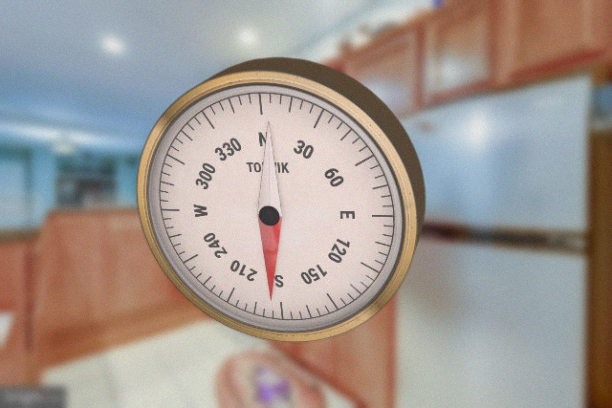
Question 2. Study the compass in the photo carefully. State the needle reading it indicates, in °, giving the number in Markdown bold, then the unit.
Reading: **185** °
